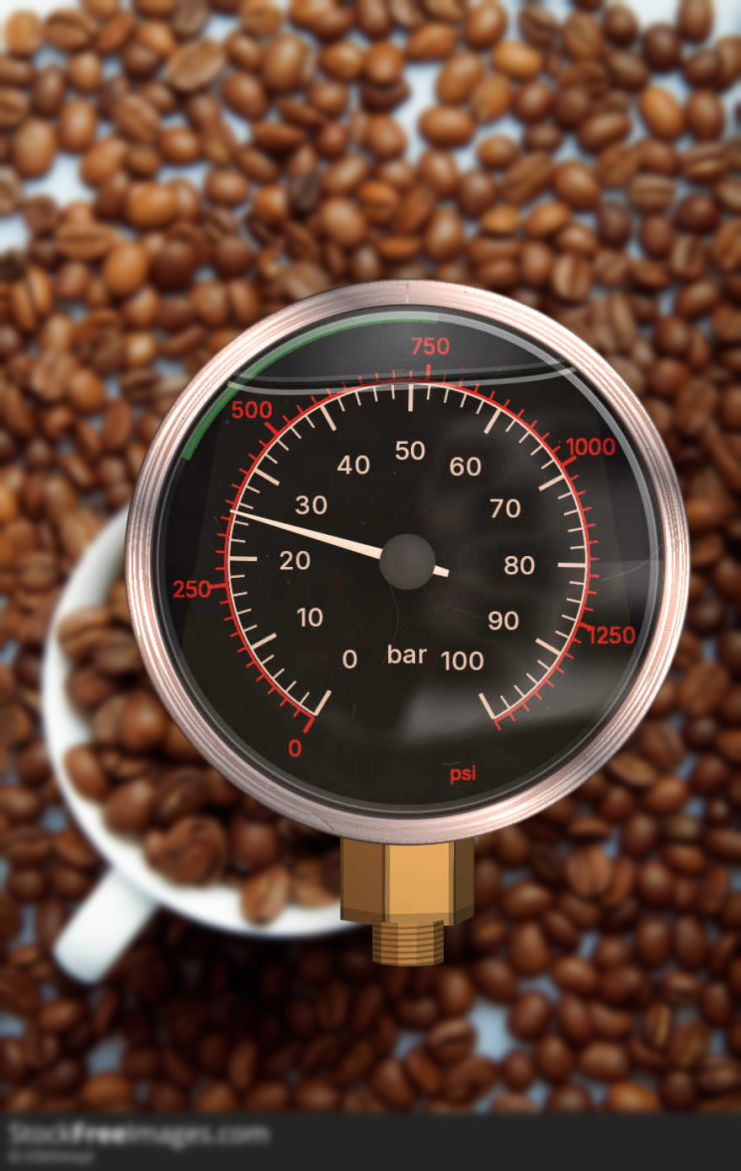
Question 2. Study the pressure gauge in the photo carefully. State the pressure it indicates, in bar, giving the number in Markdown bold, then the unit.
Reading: **25** bar
